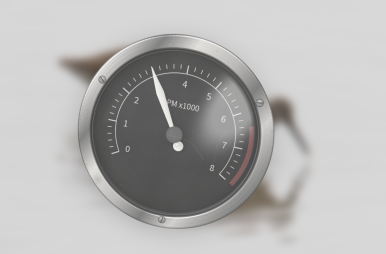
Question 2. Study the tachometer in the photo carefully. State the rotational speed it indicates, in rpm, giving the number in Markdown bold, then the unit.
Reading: **3000** rpm
